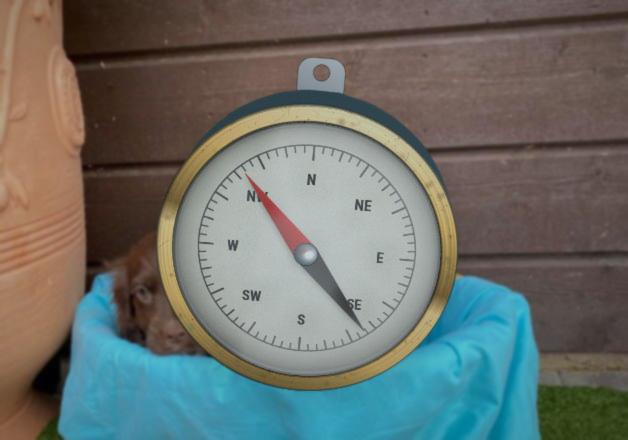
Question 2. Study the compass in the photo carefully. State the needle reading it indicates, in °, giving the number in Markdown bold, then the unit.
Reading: **320** °
